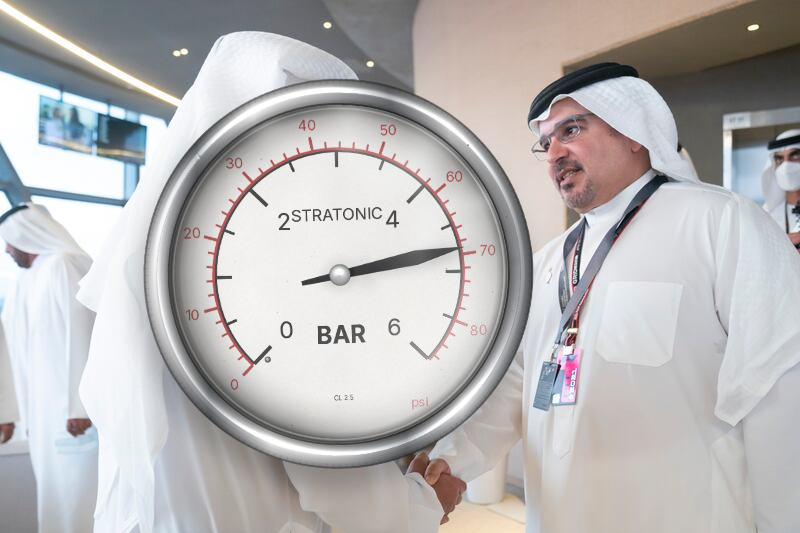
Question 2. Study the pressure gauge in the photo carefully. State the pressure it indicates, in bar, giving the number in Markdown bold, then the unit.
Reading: **4.75** bar
